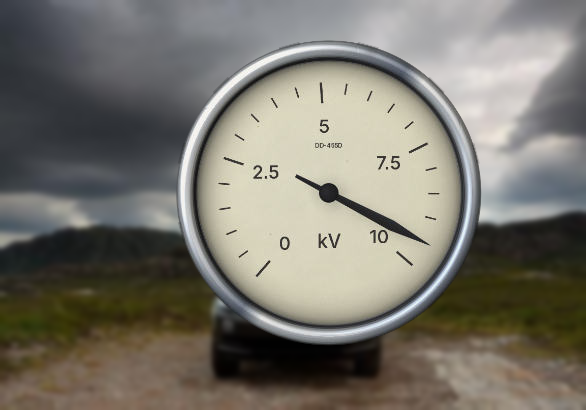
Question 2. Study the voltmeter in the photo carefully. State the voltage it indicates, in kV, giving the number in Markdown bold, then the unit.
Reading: **9.5** kV
